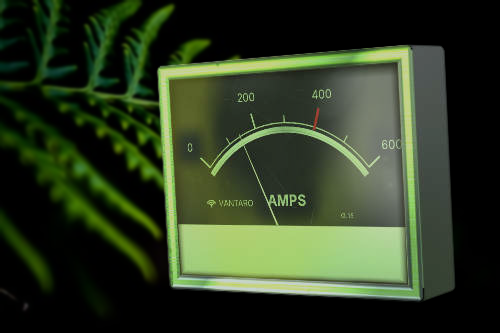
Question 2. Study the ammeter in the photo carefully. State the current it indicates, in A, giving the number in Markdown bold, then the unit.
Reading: **150** A
